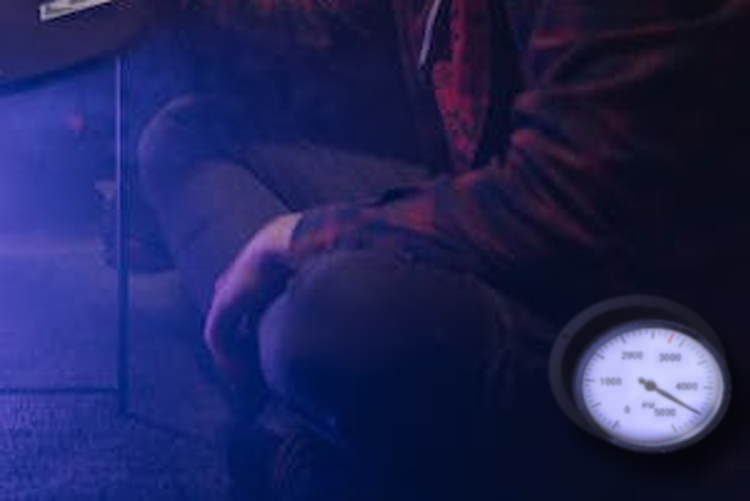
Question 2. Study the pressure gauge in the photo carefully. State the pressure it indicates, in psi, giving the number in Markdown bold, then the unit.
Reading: **4500** psi
